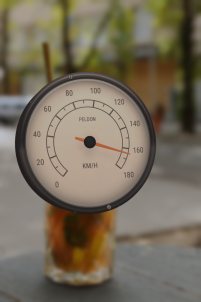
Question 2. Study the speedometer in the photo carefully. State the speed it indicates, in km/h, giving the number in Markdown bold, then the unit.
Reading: **165** km/h
